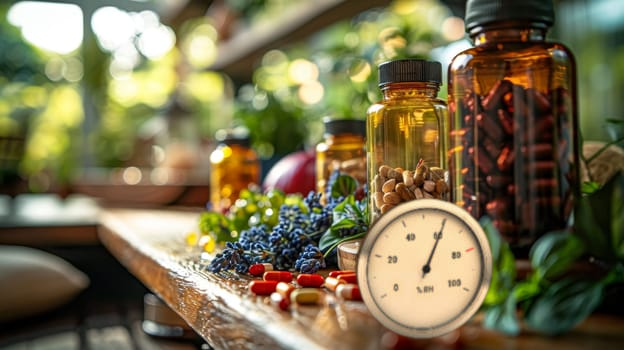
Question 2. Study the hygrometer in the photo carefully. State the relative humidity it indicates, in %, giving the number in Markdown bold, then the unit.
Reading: **60** %
